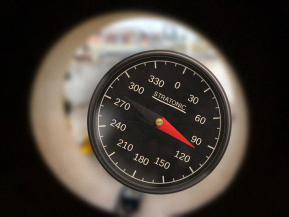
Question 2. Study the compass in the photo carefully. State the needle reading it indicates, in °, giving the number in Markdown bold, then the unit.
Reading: **100** °
